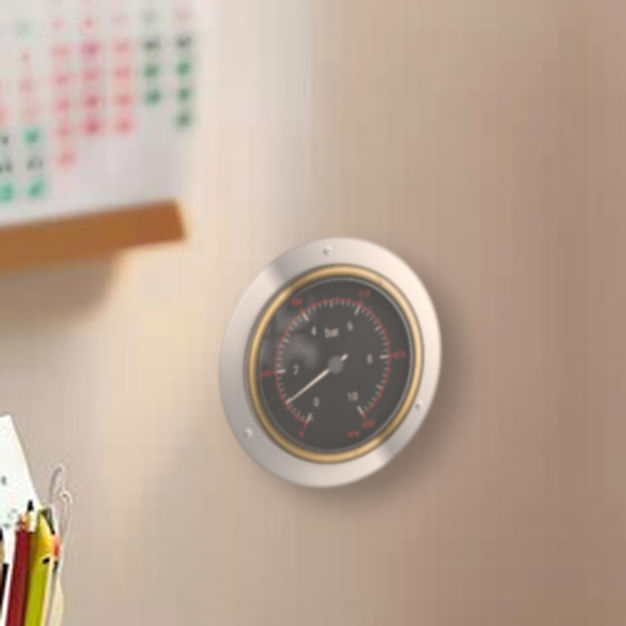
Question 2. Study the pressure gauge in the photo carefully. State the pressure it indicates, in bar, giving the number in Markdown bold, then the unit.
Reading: **1** bar
